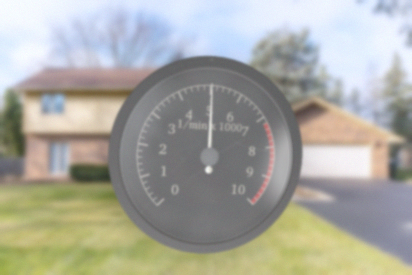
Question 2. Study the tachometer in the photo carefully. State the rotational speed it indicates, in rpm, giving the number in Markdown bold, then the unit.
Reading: **5000** rpm
